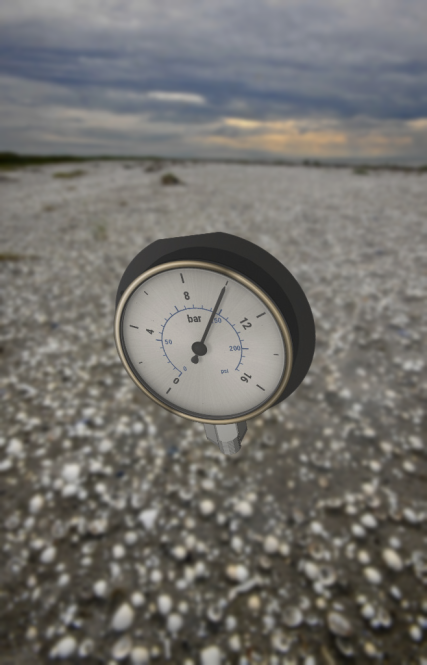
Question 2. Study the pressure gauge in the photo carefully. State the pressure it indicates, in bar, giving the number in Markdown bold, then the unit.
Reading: **10** bar
